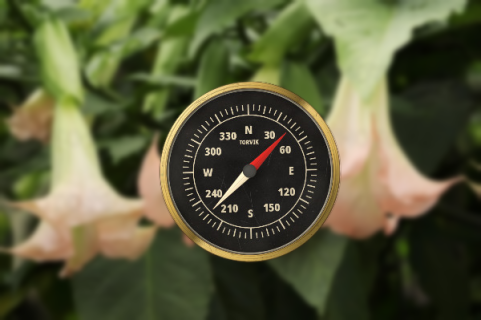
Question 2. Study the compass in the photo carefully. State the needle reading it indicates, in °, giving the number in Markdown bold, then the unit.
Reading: **45** °
